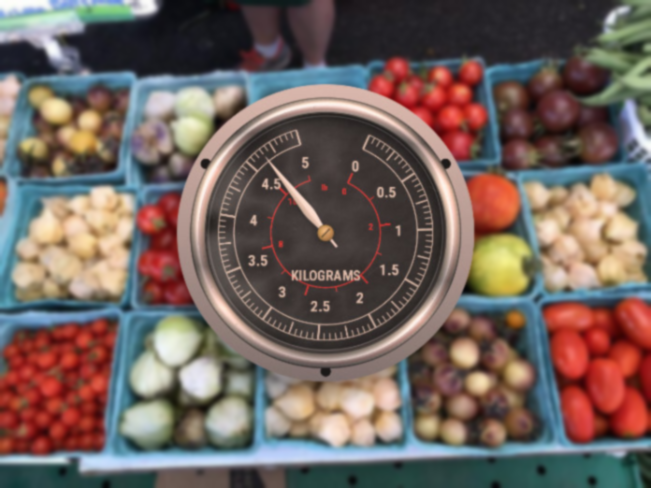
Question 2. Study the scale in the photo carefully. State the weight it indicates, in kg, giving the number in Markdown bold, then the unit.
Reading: **4.65** kg
